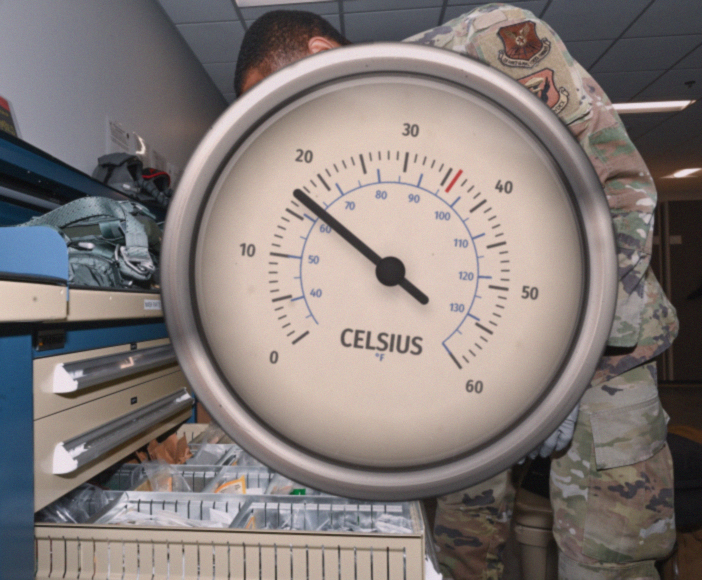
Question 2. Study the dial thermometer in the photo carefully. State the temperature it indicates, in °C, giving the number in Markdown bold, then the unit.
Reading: **17** °C
